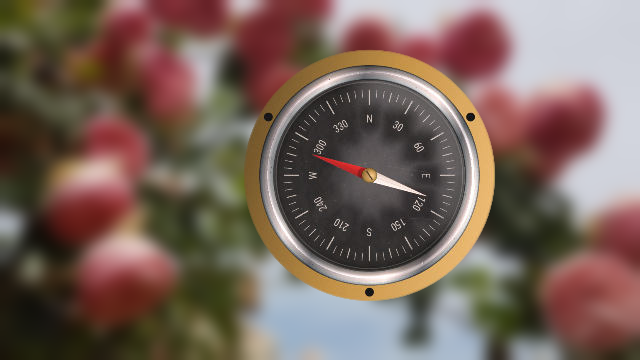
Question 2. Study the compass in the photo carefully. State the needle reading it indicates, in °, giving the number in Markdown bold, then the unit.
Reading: **290** °
